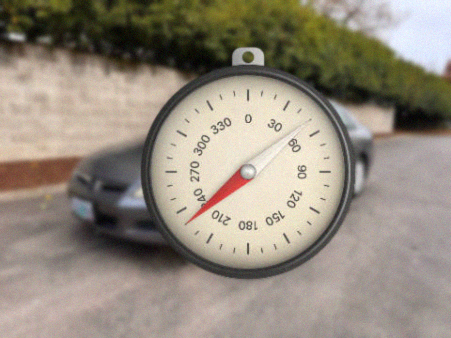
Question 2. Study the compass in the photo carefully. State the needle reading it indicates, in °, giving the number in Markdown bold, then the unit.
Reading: **230** °
